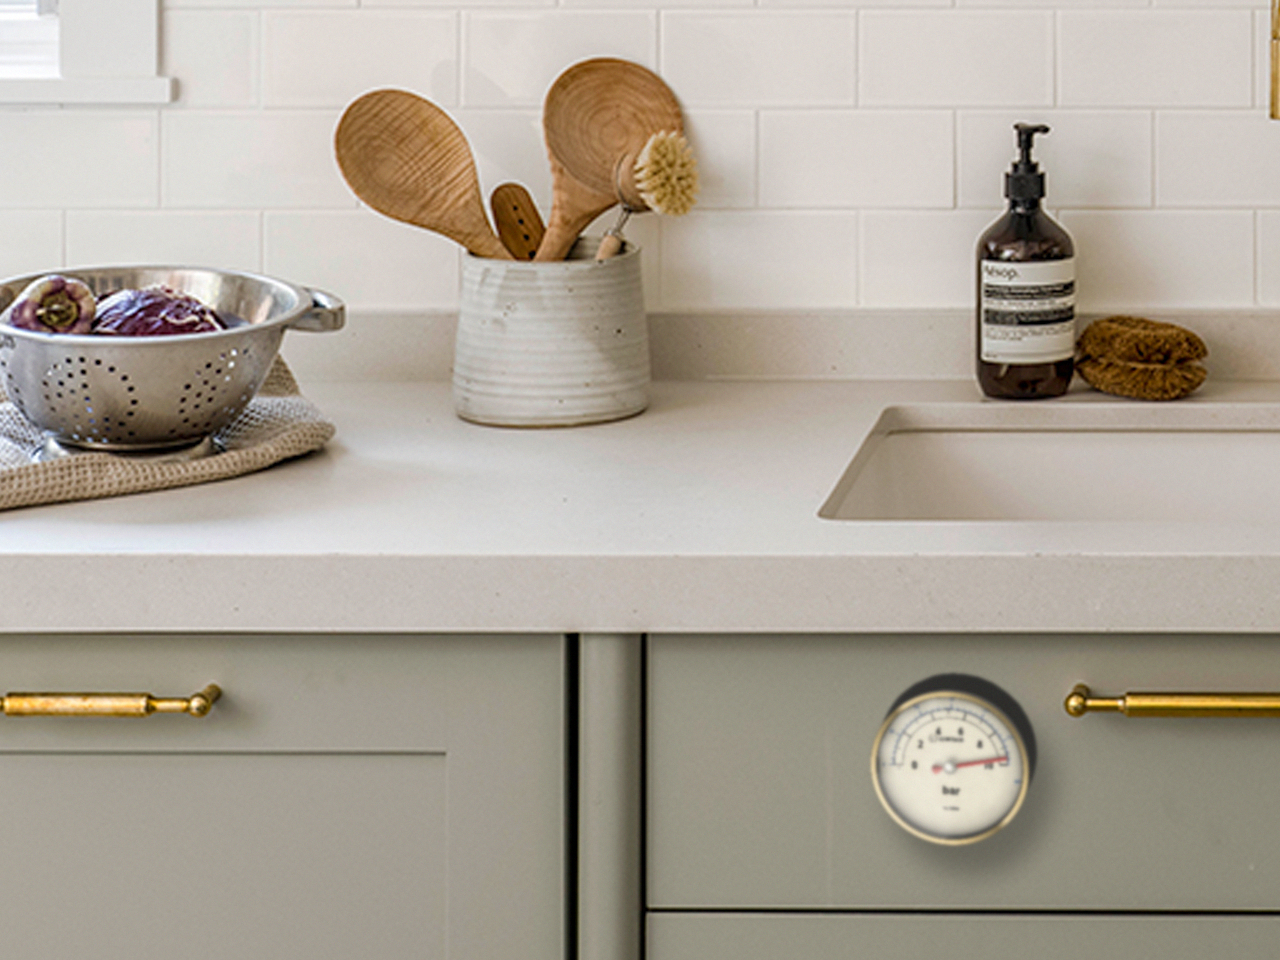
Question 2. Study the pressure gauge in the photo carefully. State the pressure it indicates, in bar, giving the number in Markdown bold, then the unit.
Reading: **9.5** bar
